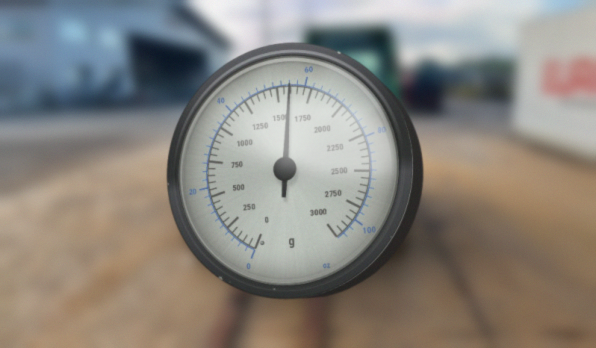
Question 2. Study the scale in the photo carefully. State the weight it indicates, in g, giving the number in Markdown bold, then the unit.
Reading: **1600** g
